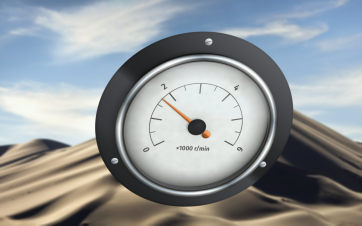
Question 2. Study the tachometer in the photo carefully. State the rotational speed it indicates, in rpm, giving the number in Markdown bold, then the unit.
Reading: **1750** rpm
